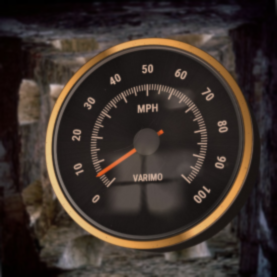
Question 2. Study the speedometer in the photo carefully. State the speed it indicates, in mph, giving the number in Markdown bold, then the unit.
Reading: **5** mph
